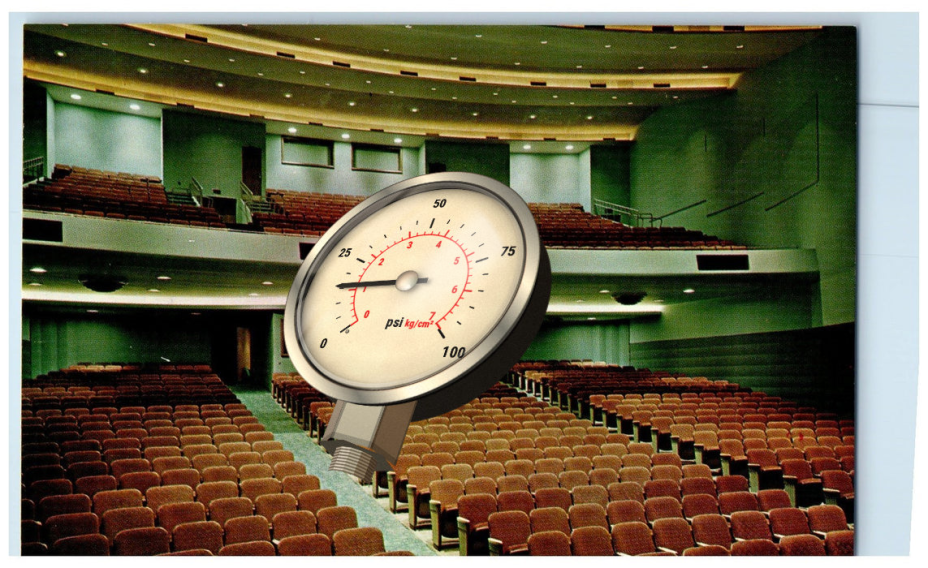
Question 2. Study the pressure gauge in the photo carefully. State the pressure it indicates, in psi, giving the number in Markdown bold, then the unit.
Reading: **15** psi
